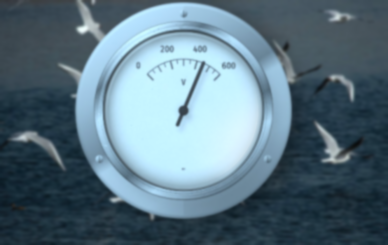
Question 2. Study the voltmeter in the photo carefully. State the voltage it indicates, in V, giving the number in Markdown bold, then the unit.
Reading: **450** V
